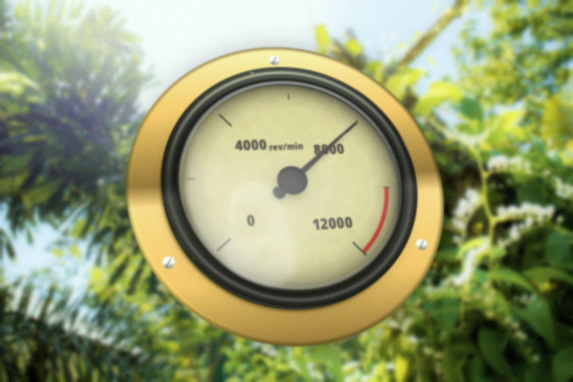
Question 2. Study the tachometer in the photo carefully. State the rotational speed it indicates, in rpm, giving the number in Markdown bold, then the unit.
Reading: **8000** rpm
